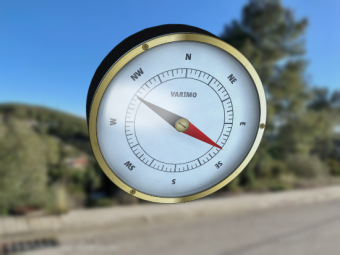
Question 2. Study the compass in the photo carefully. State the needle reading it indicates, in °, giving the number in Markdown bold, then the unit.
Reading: **120** °
